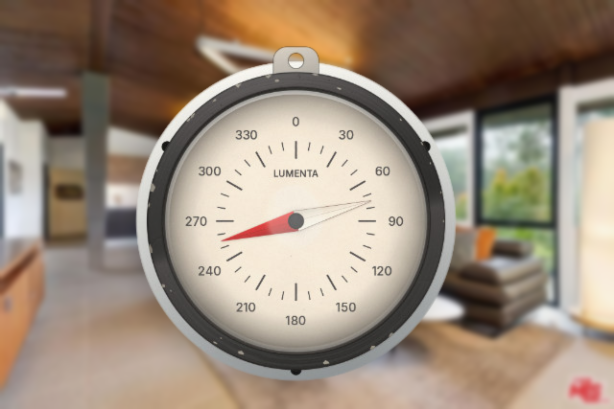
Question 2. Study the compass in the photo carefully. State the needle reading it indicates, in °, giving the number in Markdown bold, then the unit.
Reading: **255** °
